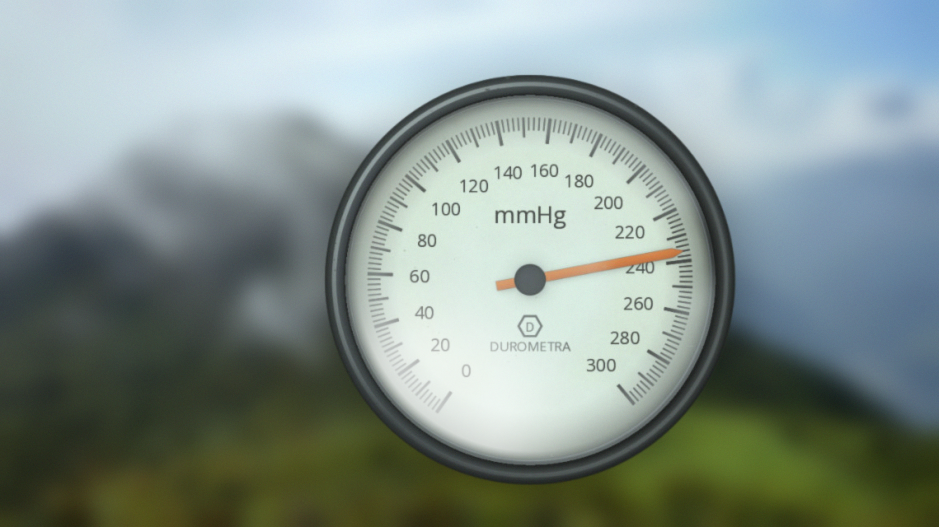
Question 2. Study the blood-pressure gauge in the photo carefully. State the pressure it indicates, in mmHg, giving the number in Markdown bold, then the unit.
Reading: **236** mmHg
